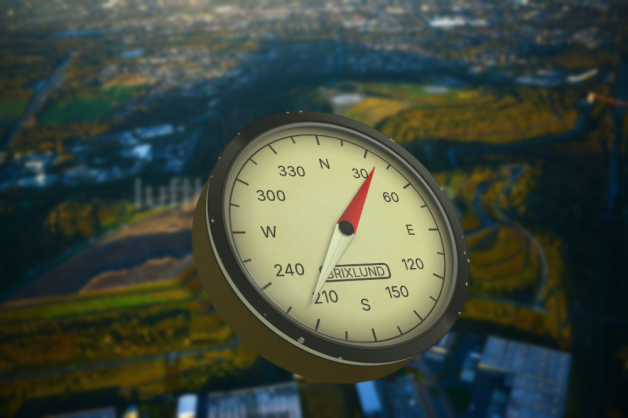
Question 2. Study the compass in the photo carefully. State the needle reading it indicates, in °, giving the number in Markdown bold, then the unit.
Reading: **37.5** °
